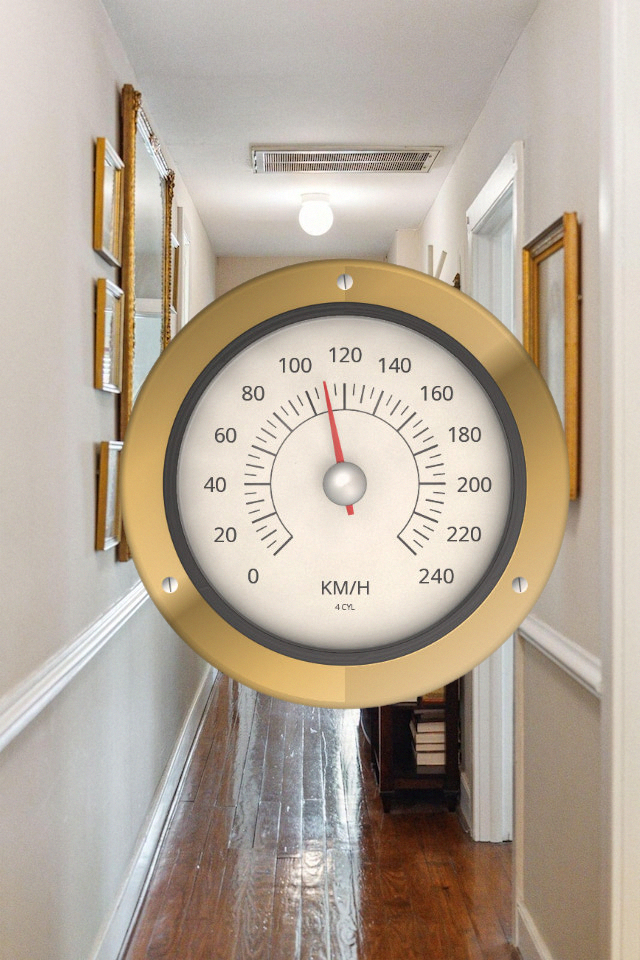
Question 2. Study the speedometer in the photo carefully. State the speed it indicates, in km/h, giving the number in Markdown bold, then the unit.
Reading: **110** km/h
